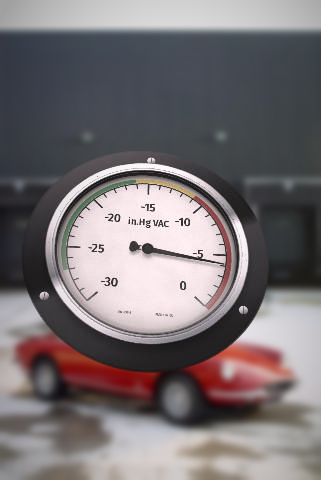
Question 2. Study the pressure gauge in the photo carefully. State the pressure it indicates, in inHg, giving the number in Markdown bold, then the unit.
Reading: **-4** inHg
